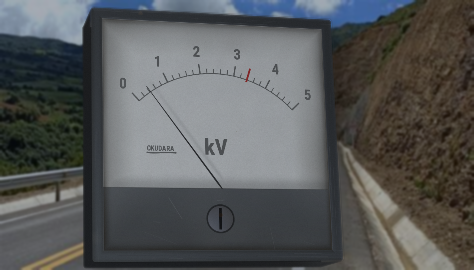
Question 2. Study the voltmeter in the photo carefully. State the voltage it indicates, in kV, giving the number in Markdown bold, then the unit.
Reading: **0.4** kV
